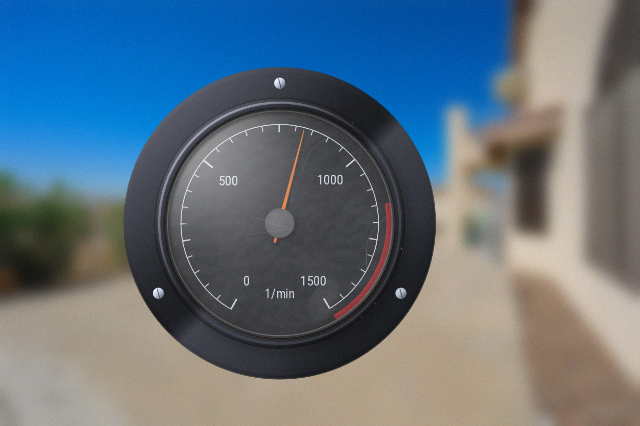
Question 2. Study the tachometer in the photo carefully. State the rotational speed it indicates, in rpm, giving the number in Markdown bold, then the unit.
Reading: **825** rpm
